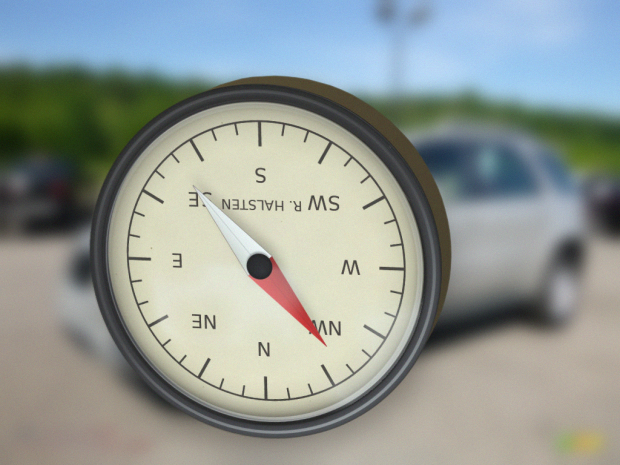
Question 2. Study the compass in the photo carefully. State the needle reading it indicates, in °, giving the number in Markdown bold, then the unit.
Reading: **320** °
